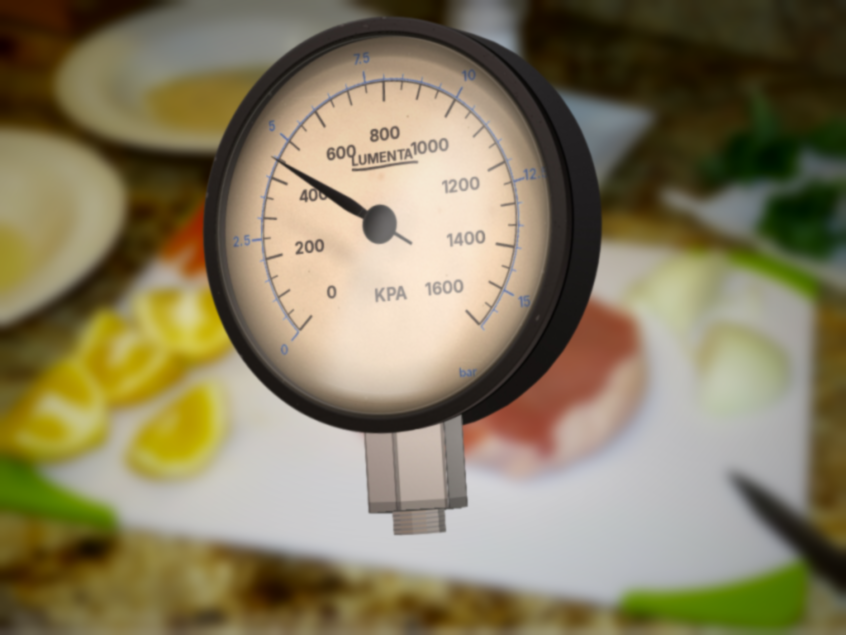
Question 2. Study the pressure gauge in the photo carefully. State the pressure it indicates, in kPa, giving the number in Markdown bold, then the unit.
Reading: **450** kPa
